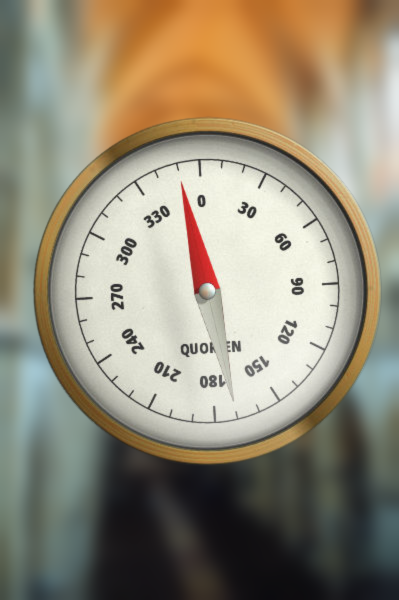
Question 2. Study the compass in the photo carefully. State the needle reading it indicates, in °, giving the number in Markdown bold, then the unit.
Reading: **350** °
